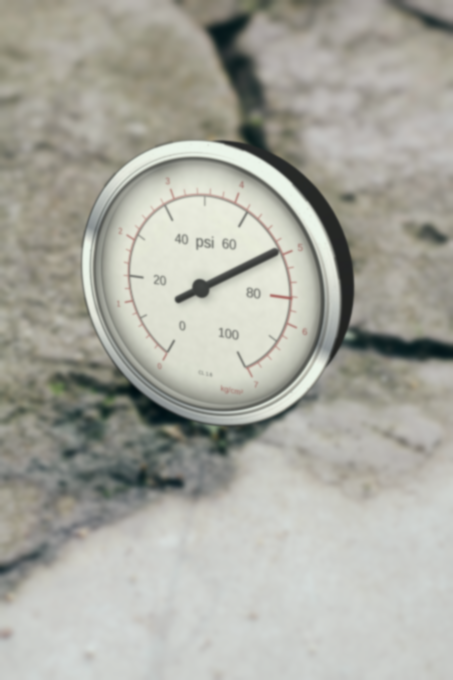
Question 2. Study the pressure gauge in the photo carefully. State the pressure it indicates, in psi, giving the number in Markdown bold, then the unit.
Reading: **70** psi
